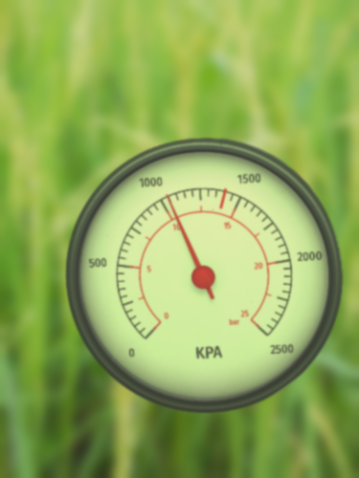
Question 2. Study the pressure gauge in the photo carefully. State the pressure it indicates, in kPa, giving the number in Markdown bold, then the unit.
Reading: **1050** kPa
